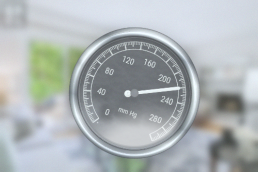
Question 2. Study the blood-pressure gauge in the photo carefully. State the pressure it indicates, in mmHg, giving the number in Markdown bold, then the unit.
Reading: **220** mmHg
